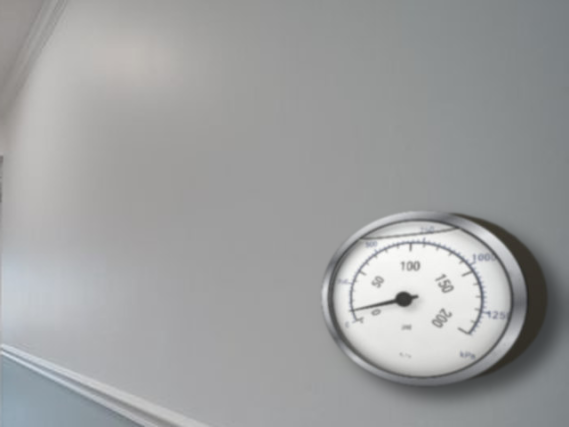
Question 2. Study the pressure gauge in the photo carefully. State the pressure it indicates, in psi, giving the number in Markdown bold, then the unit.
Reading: **10** psi
